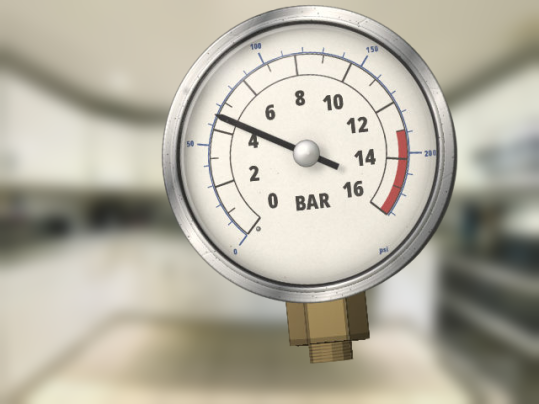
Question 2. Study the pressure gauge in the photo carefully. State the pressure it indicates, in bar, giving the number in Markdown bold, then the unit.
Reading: **4.5** bar
